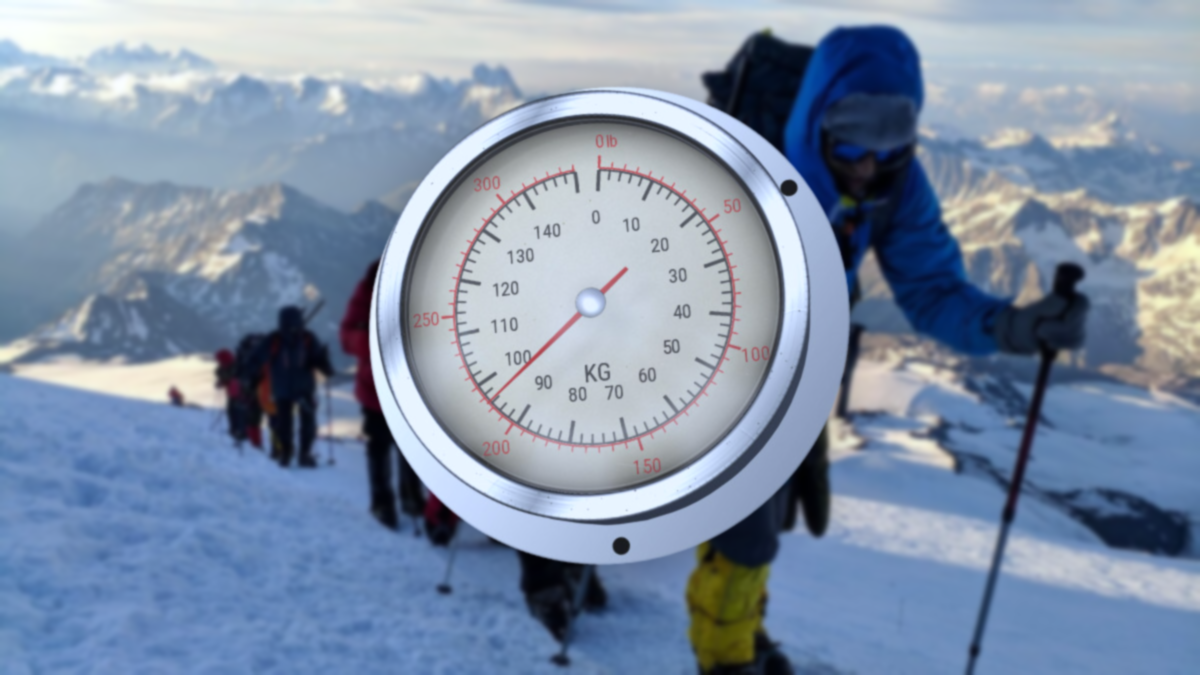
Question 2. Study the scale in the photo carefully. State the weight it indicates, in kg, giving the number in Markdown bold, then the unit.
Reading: **96** kg
